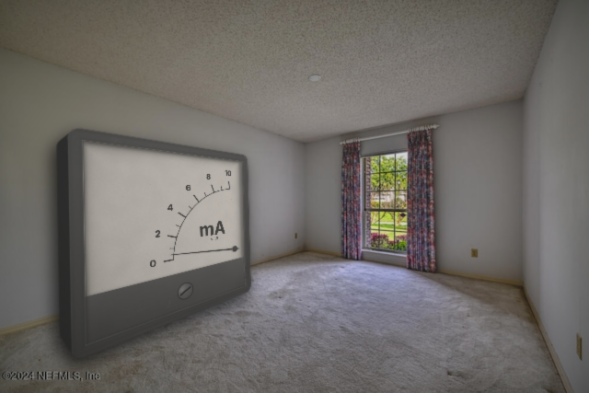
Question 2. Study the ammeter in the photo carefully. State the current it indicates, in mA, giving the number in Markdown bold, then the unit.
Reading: **0.5** mA
